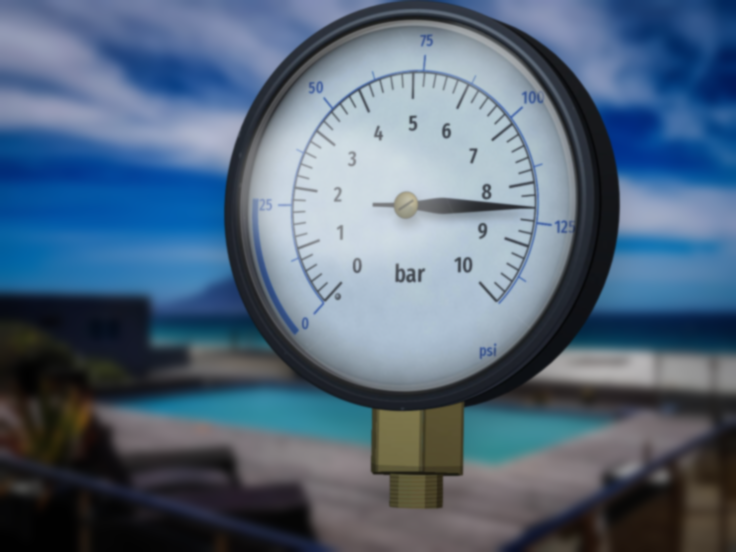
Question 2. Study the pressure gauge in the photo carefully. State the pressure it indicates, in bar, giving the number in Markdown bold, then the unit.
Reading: **8.4** bar
